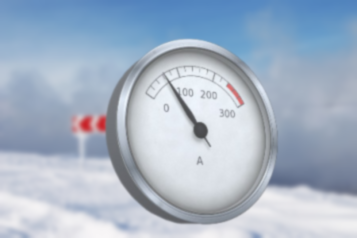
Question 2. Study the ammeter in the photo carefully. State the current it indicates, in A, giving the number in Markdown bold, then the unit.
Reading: **60** A
